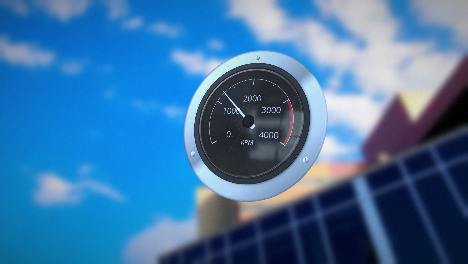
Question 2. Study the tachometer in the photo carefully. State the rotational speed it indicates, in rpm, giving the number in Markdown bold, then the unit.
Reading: **1250** rpm
